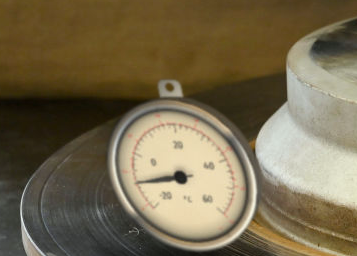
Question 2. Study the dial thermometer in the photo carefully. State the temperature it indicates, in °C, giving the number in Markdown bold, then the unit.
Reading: **-10** °C
